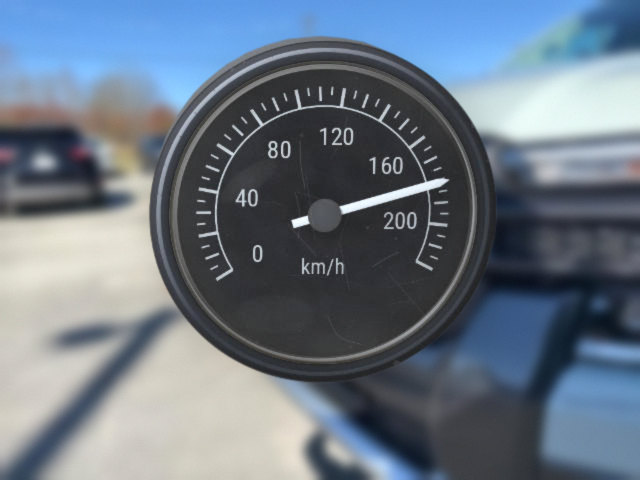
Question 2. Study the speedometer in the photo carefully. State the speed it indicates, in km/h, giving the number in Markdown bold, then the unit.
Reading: **180** km/h
